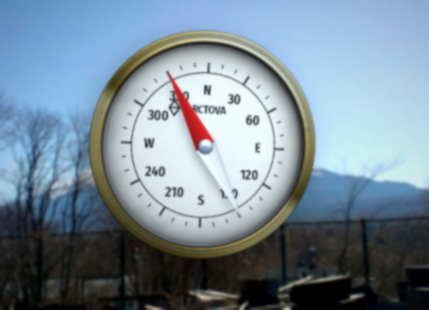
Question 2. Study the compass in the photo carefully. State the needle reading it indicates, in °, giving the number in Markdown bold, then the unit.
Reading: **330** °
